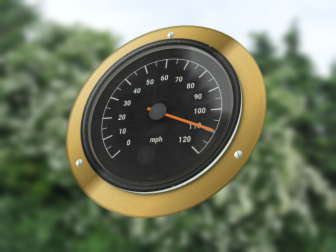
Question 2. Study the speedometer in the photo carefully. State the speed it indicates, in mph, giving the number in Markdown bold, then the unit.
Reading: **110** mph
